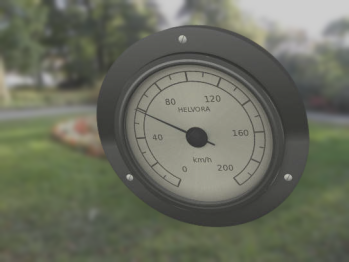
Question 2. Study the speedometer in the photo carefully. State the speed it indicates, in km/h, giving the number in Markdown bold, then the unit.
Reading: **60** km/h
